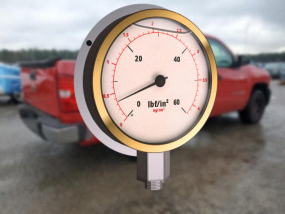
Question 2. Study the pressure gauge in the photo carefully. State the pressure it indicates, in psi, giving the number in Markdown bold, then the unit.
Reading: **5** psi
